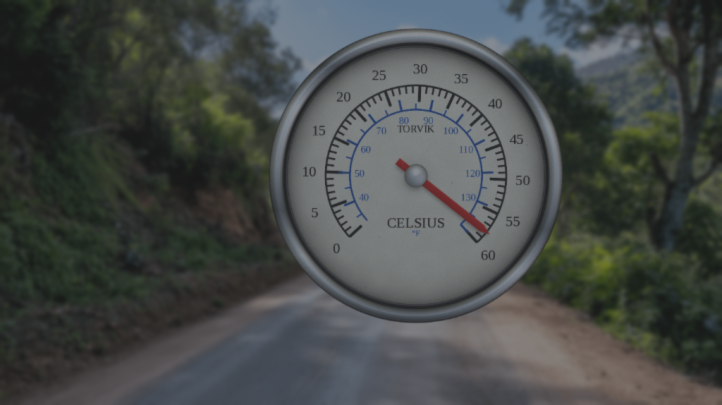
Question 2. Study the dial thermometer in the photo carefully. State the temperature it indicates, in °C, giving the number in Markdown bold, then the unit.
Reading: **58** °C
